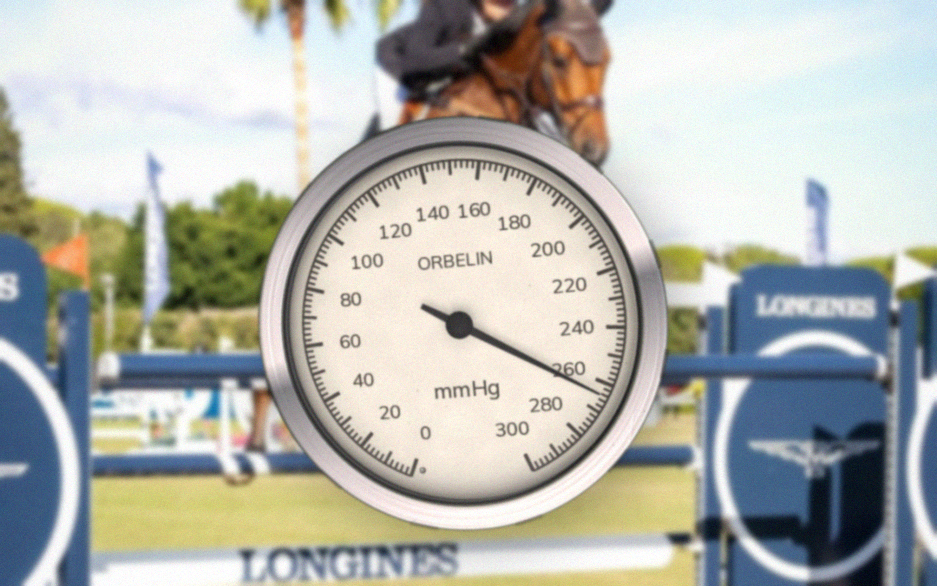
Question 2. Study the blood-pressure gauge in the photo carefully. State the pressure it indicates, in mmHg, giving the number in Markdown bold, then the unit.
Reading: **264** mmHg
